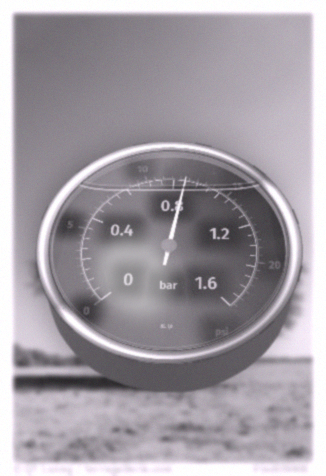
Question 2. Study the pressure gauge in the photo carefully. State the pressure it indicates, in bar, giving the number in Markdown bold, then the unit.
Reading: **0.85** bar
